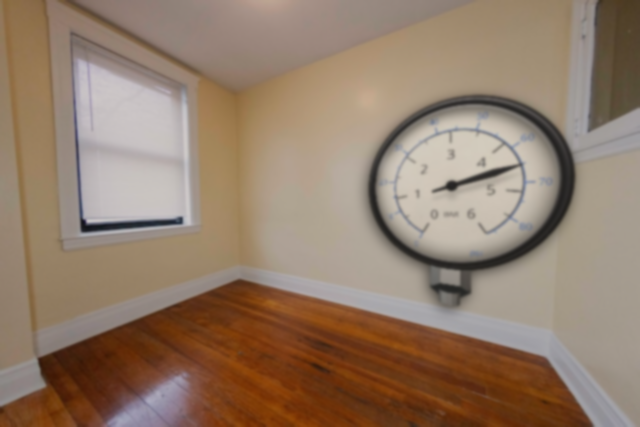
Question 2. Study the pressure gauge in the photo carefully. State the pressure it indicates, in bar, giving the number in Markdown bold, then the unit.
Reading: **4.5** bar
